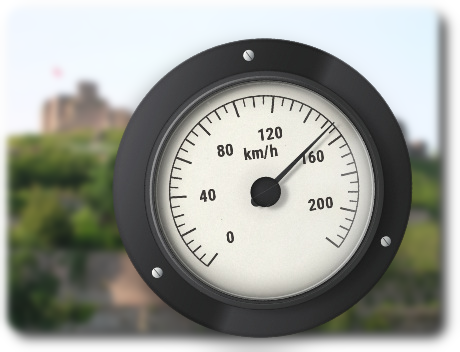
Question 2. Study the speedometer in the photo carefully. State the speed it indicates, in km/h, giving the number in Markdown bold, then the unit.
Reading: **152.5** km/h
